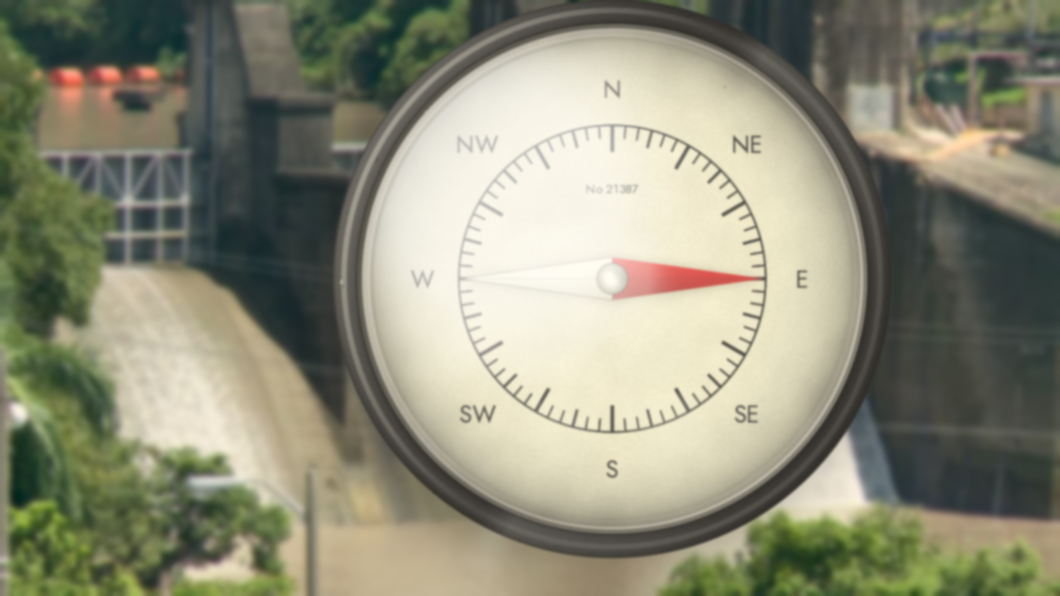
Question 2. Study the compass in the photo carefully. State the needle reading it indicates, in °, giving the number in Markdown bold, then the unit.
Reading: **90** °
